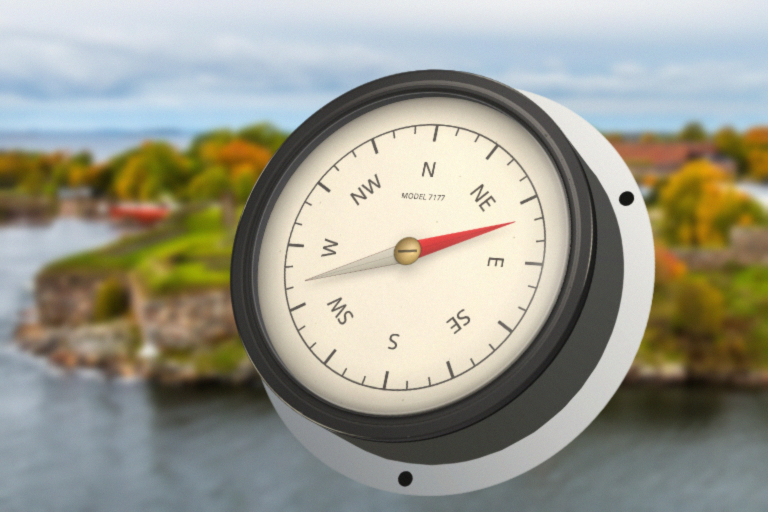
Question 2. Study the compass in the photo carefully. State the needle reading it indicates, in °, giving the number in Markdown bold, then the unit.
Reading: **70** °
